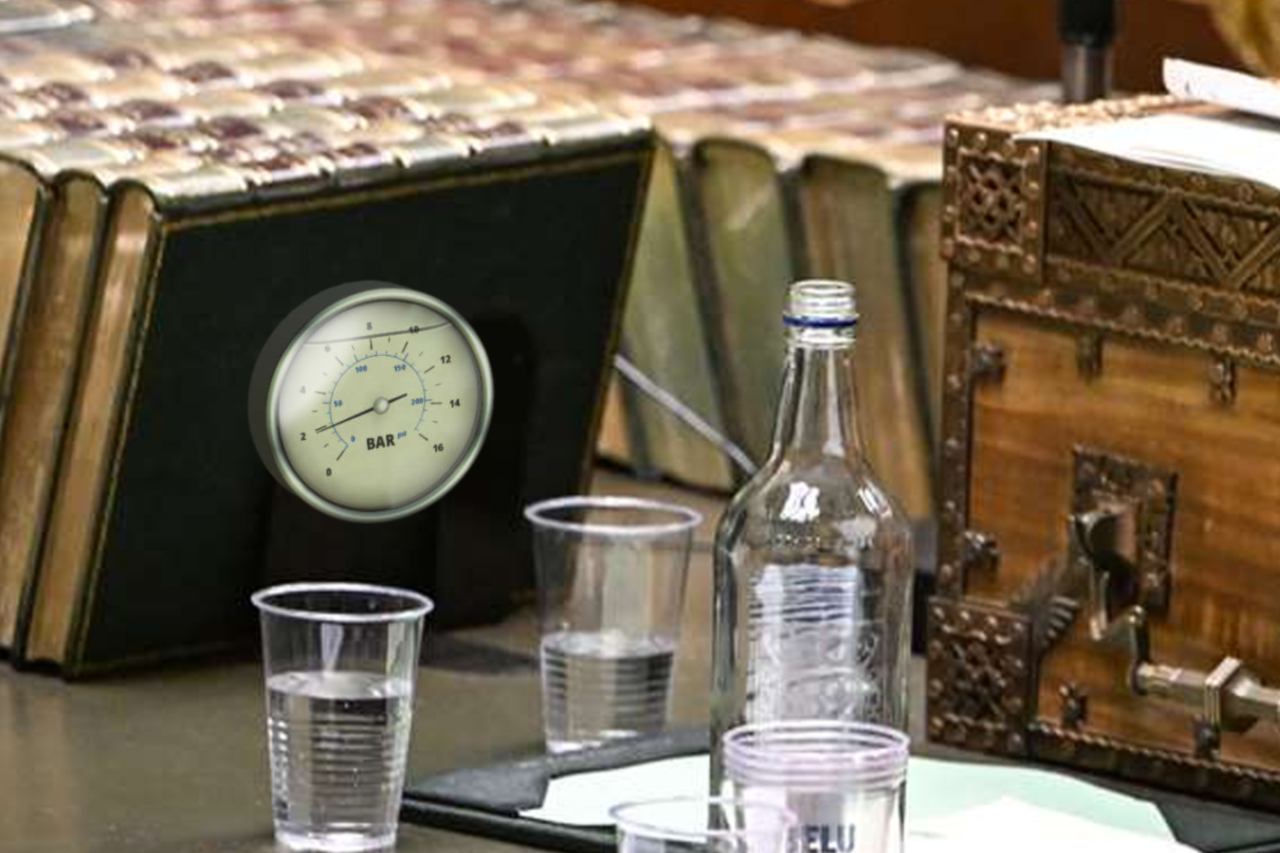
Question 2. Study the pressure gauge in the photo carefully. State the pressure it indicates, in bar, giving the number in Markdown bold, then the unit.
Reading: **2** bar
